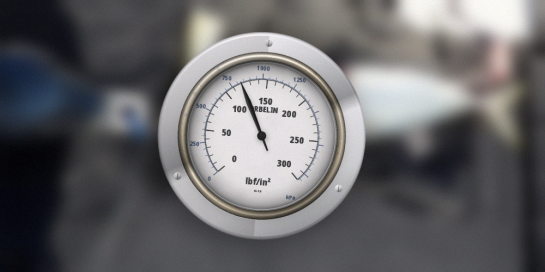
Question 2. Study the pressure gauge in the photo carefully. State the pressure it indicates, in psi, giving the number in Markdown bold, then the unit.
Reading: **120** psi
